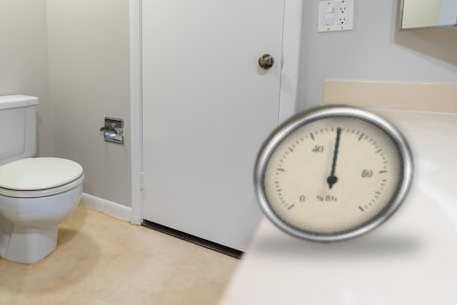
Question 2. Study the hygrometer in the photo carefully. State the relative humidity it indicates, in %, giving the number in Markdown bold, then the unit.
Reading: **50** %
